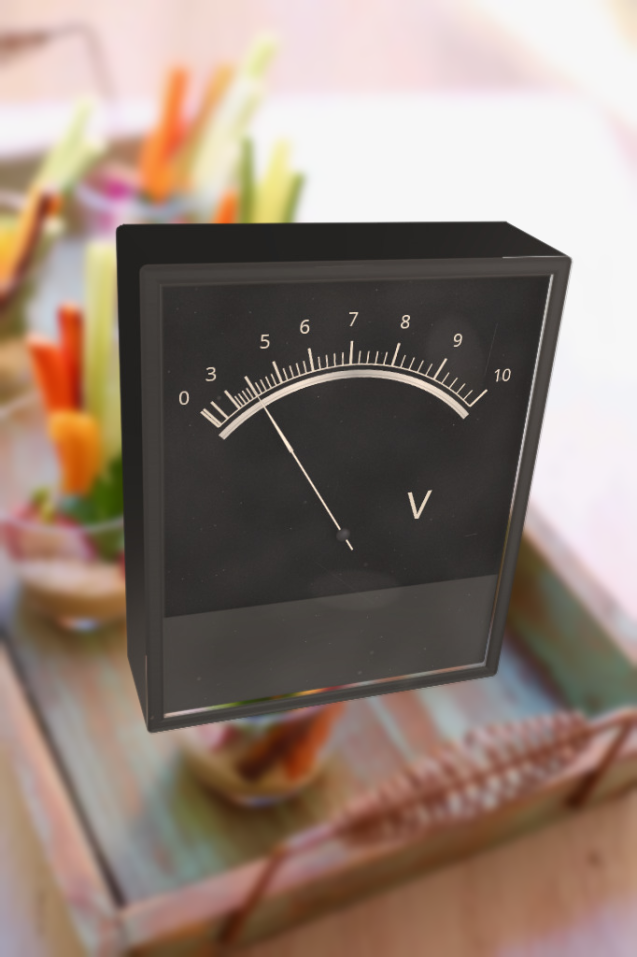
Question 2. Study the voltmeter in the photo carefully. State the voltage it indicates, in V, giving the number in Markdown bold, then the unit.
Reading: **4** V
